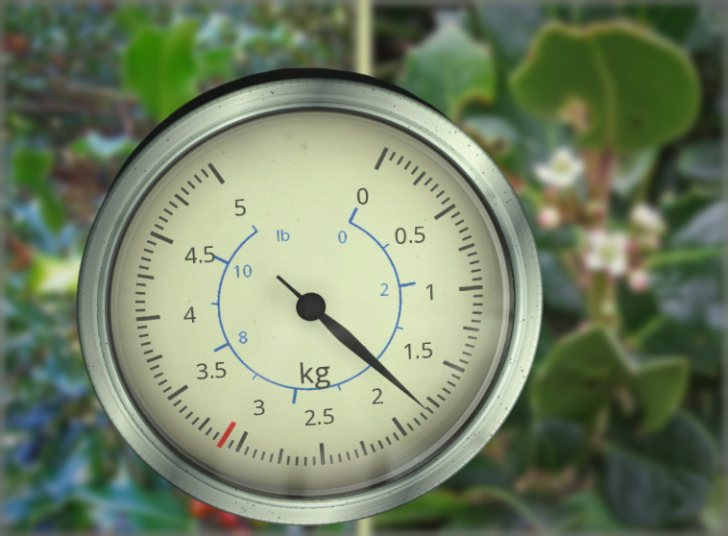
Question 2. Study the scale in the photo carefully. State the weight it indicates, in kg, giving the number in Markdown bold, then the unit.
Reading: **1.8** kg
